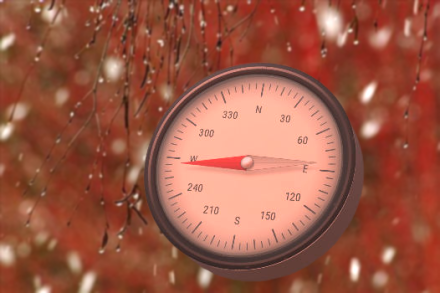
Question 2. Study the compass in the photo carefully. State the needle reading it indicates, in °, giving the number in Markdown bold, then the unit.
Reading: **265** °
